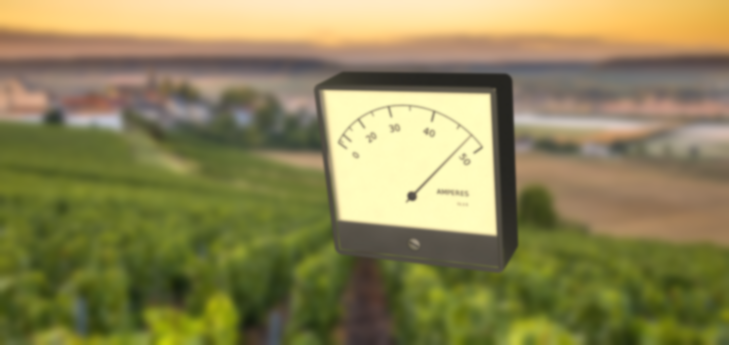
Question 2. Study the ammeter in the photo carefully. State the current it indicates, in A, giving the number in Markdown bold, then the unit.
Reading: **47.5** A
